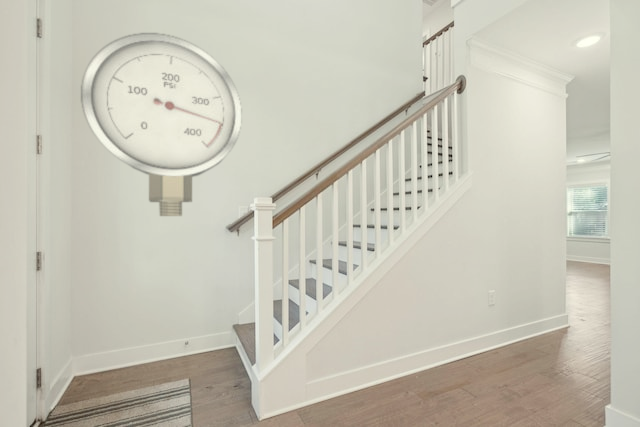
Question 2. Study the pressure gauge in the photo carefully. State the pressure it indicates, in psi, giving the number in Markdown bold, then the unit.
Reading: **350** psi
